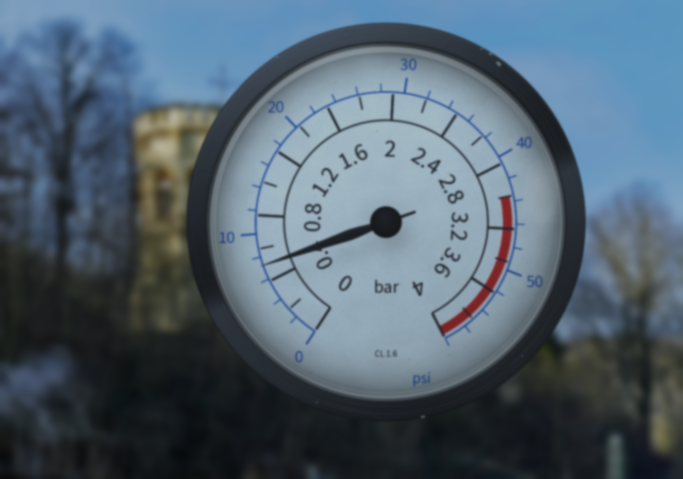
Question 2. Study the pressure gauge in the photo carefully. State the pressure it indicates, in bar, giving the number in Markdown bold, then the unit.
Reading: **0.5** bar
